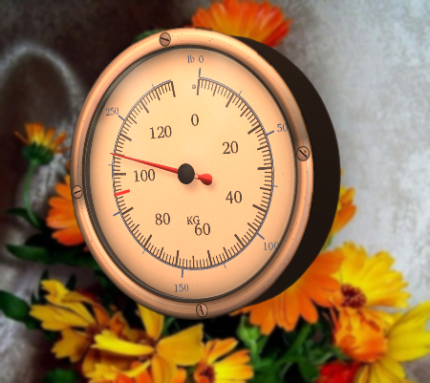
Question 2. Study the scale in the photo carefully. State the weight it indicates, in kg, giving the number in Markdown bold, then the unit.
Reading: **105** kg
